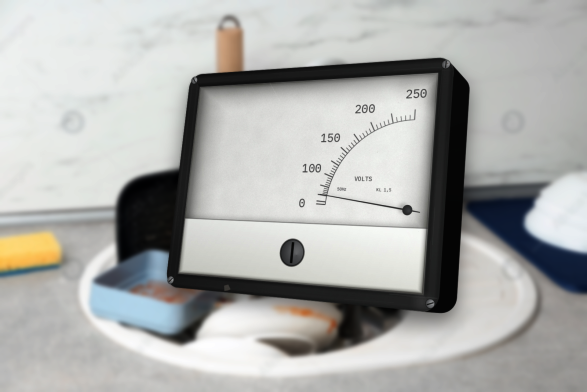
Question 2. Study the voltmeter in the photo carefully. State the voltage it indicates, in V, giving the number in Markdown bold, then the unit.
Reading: **50** V
